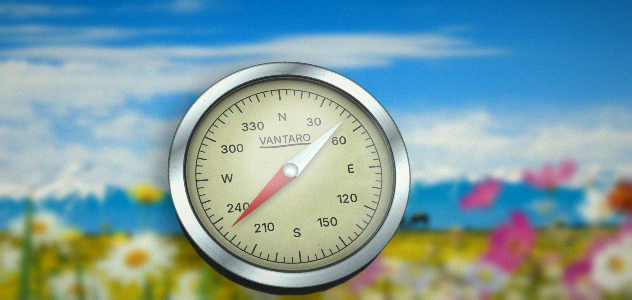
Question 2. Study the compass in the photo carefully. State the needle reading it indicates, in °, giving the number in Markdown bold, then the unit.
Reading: **230** °
